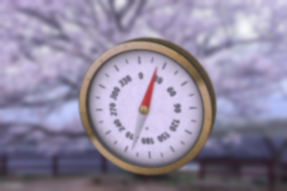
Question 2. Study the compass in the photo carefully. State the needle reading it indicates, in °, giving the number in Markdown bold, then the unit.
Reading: **22.5** °
